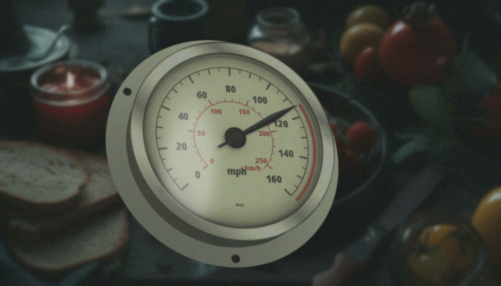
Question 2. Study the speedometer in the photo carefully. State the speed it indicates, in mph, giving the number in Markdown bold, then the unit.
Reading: **115** mph
